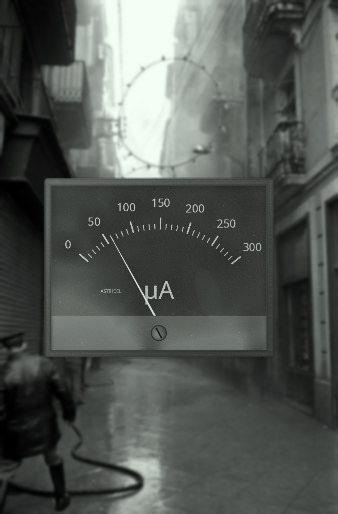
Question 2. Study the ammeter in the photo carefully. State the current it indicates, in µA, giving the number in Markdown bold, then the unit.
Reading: **60** µA
